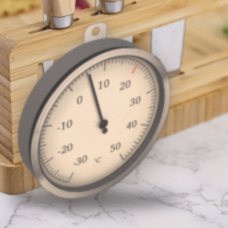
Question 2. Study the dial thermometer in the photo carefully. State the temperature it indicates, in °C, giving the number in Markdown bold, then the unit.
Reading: **5** °C
